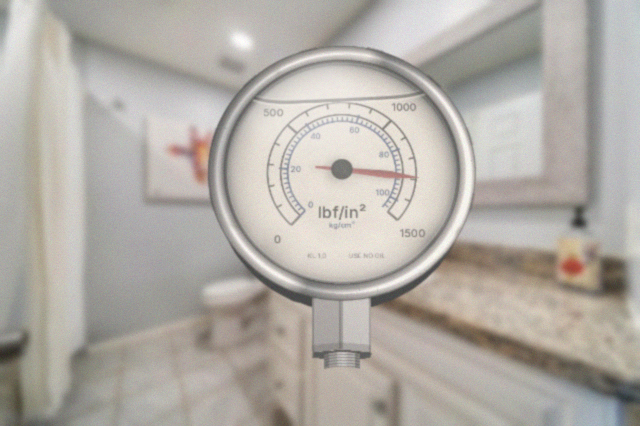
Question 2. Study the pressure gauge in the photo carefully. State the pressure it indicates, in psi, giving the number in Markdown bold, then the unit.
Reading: **1300** psi
